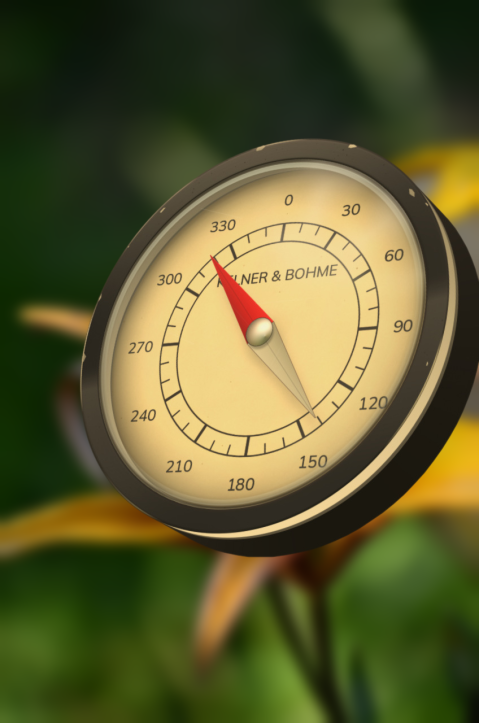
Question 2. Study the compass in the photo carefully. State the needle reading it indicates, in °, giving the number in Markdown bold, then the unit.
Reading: **320** °
